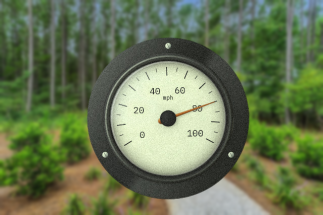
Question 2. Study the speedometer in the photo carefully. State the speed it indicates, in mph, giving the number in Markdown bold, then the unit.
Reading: **80** mph
